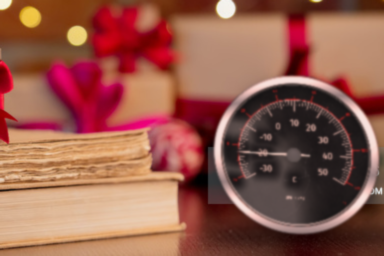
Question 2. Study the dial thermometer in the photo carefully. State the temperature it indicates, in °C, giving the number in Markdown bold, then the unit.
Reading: **-20** °C
